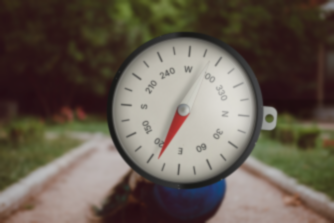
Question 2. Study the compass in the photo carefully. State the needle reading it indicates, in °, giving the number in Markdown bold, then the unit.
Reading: **112.5** °
